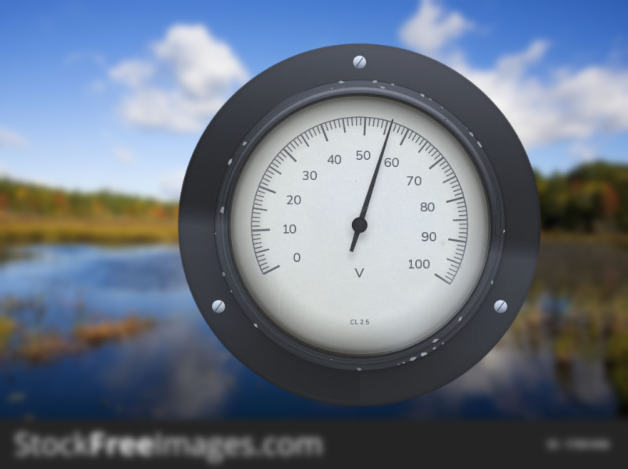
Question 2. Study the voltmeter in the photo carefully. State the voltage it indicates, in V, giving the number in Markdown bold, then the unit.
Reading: **56** V
